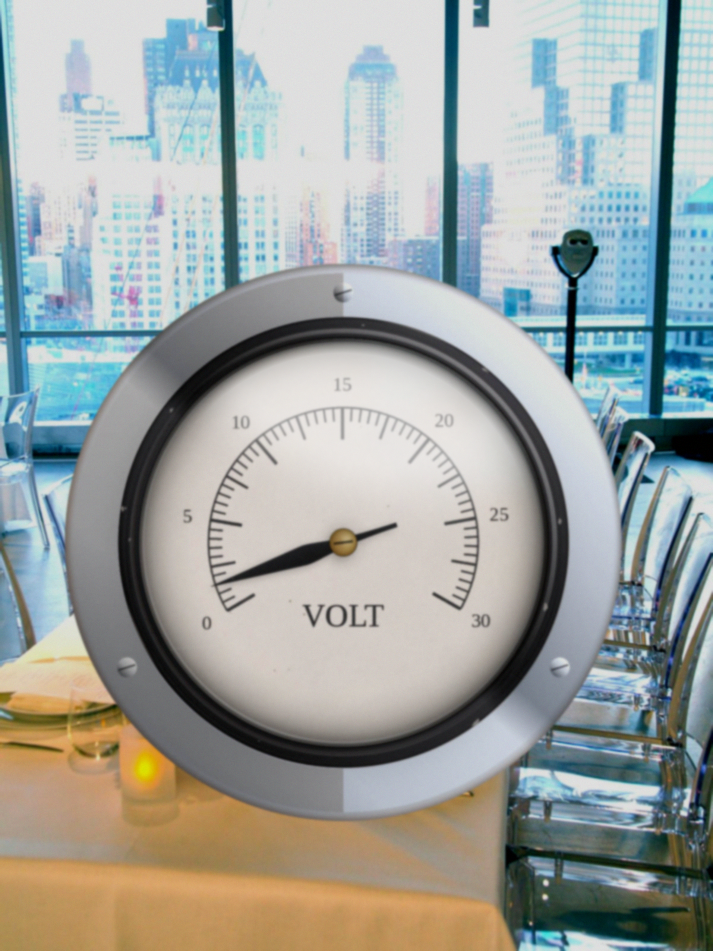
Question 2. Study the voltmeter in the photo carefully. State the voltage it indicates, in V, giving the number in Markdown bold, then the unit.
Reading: **1.5** V
